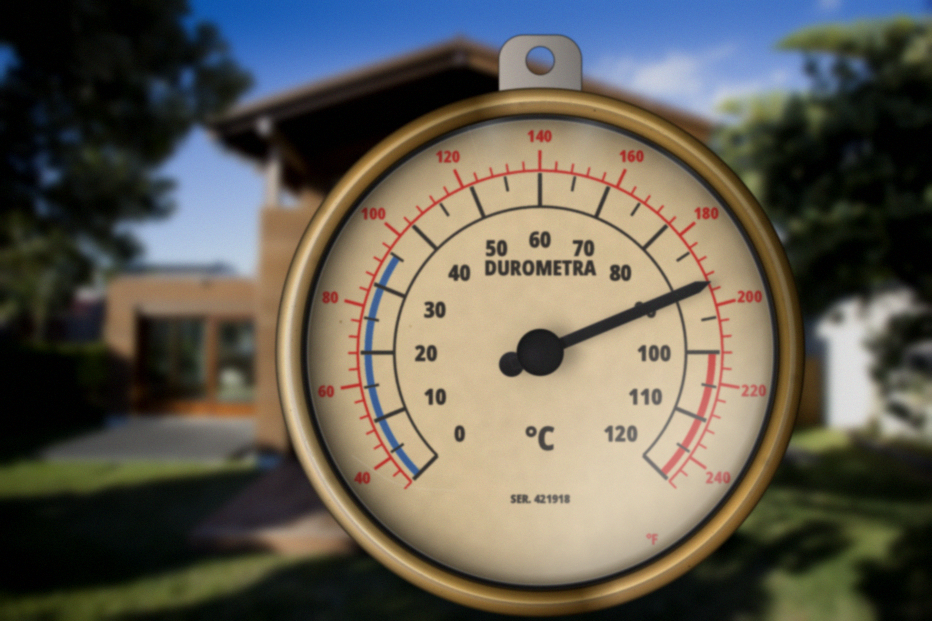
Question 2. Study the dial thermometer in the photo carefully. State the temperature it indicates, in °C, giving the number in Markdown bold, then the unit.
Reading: **90** °C
